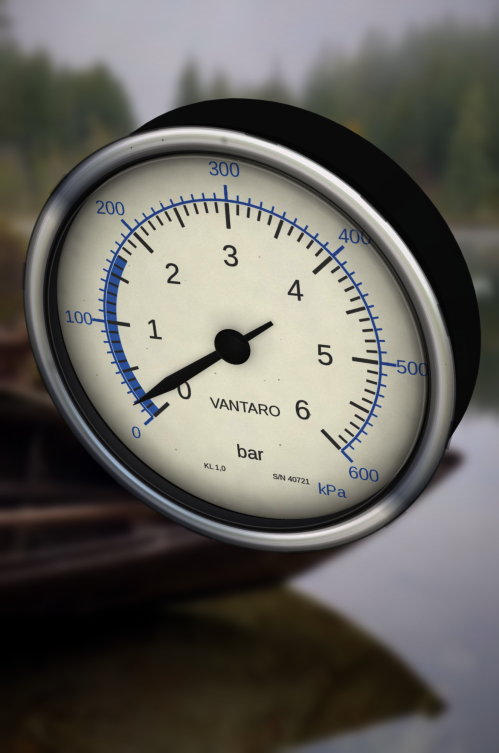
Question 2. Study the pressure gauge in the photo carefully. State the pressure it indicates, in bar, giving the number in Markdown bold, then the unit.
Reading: **0.2** bar
